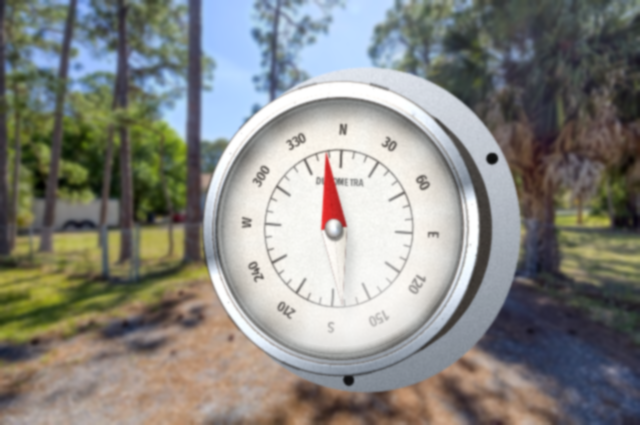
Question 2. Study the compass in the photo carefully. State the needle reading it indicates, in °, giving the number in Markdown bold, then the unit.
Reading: **350** °
